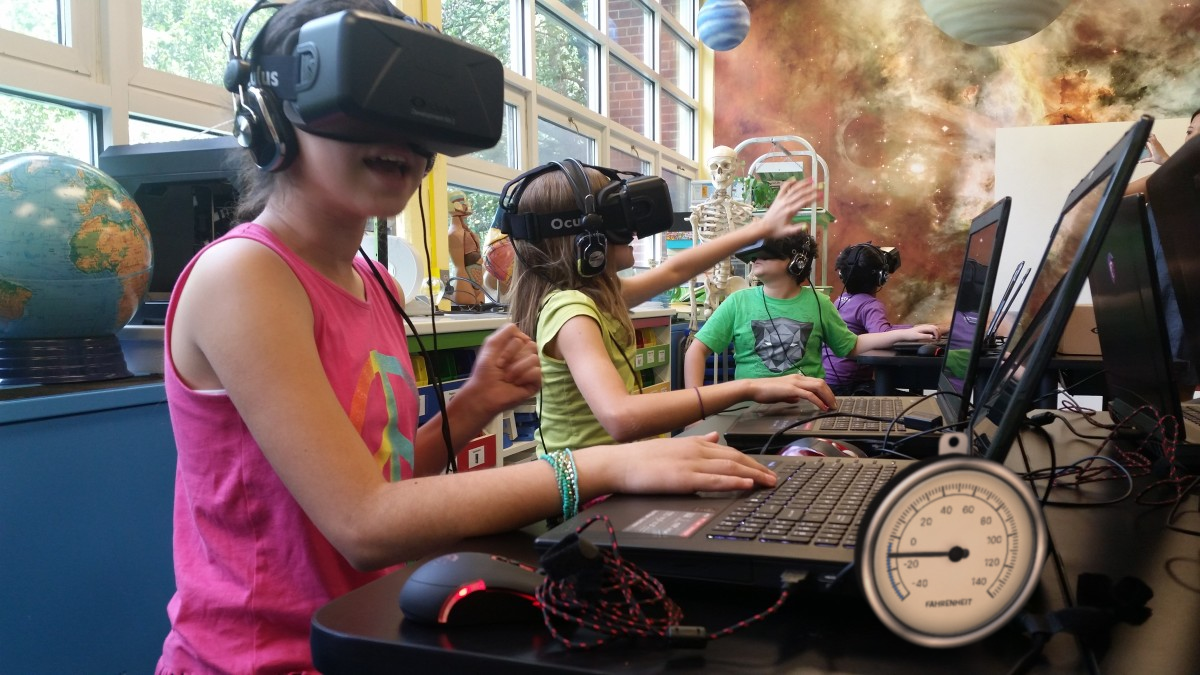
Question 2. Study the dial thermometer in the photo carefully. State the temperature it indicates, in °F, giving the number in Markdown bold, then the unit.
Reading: **-10** °F
